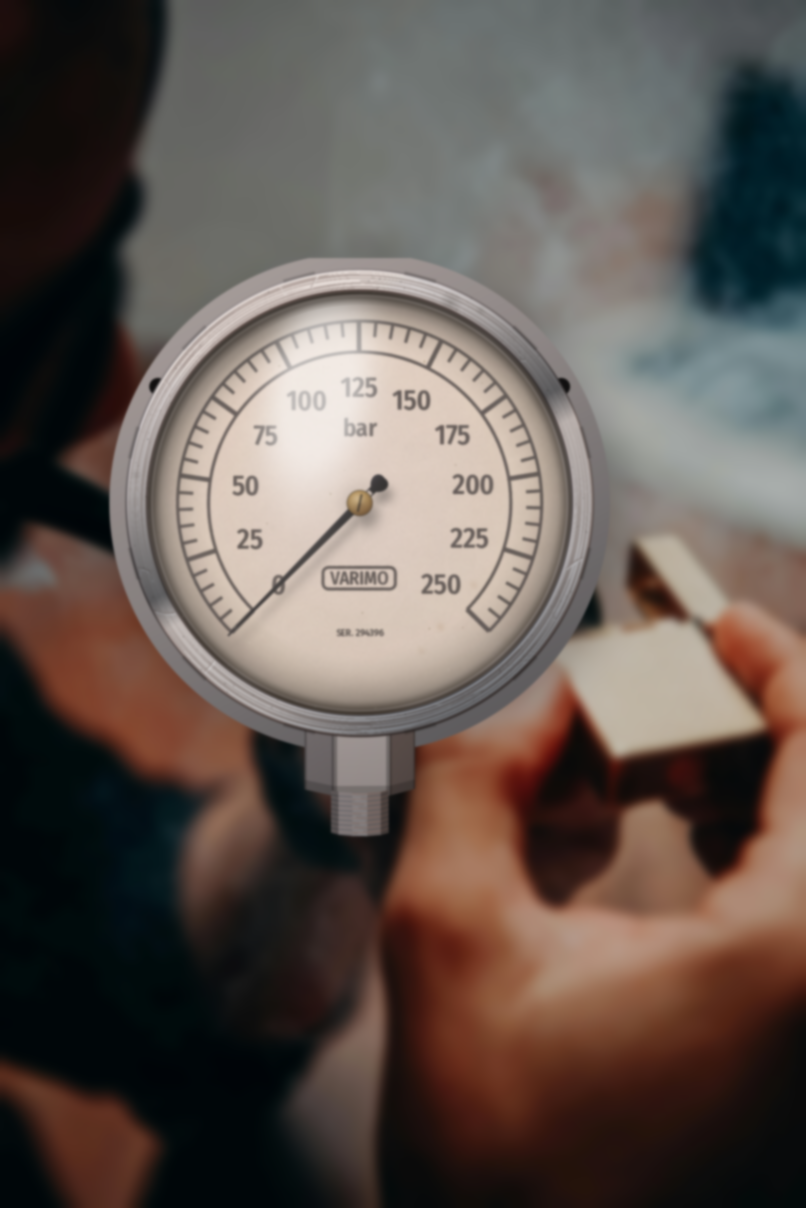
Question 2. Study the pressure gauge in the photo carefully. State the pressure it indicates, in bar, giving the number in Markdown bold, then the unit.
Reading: **0** bar
